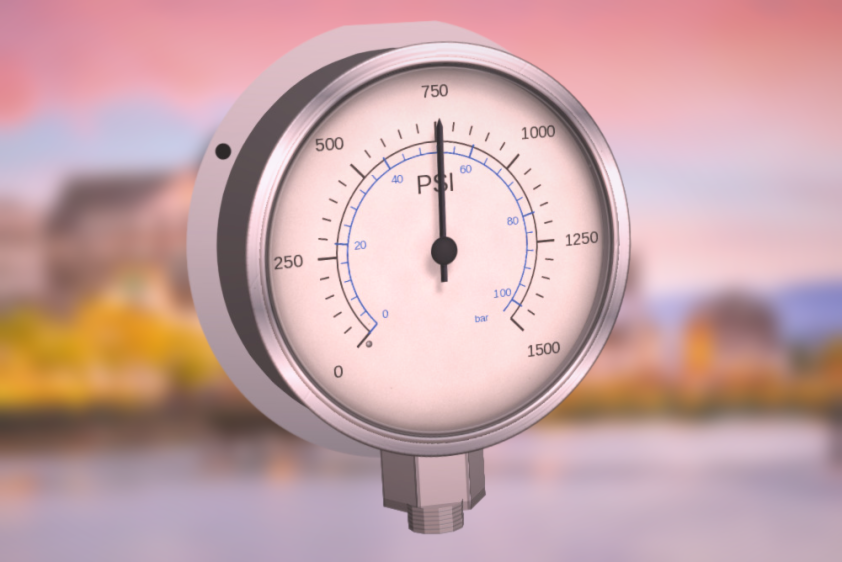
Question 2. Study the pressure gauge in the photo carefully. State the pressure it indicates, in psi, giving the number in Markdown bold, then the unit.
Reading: **750** psi
